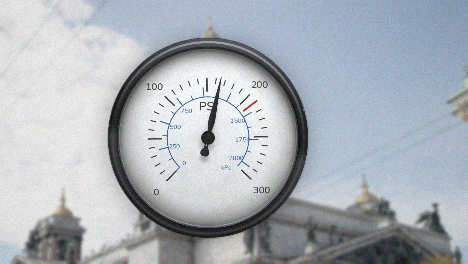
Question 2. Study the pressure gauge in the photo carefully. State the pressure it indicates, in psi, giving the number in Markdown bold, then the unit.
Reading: **165** psi
